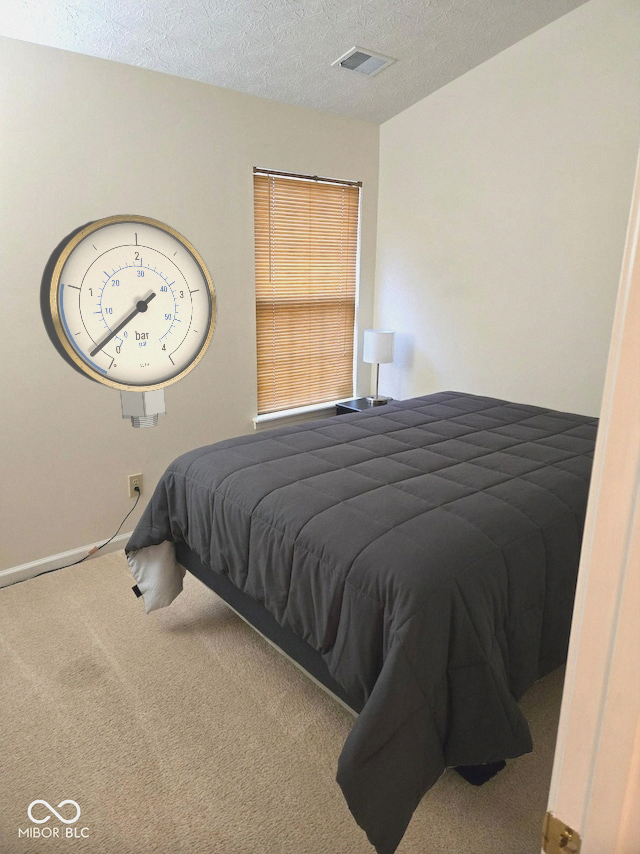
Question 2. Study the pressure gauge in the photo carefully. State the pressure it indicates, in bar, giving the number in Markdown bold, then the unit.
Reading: **0.25** bar
